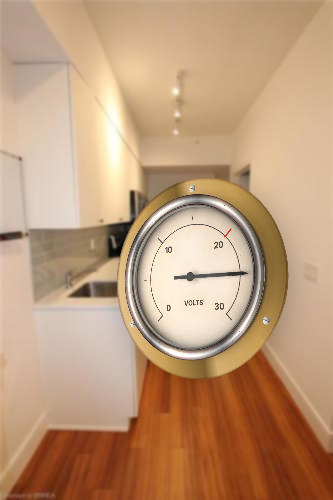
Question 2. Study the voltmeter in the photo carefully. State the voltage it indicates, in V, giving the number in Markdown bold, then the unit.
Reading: **25** V
